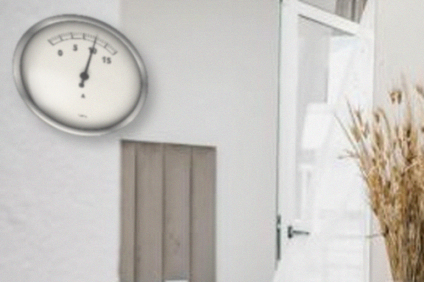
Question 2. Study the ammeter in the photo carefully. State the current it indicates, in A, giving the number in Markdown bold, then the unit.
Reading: **10** A
